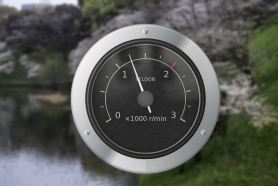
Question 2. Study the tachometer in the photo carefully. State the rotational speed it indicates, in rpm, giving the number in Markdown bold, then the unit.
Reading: **1250** rpm
